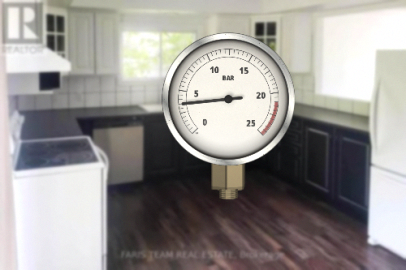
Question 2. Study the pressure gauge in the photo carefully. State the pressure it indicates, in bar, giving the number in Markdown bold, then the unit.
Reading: **3.5** bar
